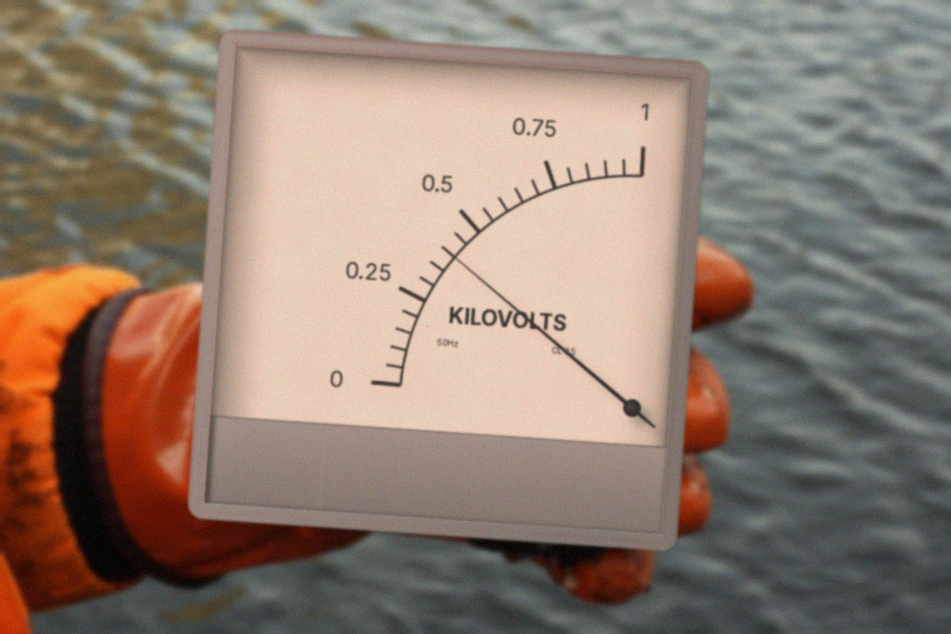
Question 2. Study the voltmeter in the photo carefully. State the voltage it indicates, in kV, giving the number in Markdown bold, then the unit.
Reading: **0.4** kV
